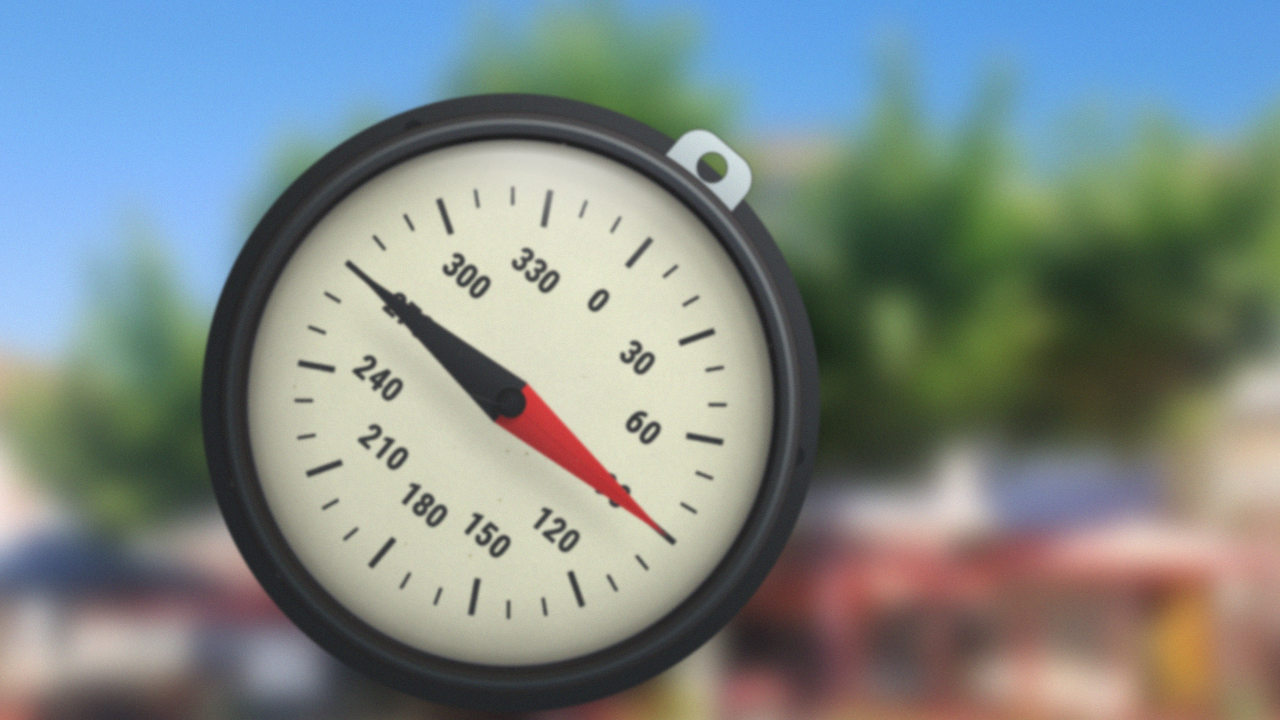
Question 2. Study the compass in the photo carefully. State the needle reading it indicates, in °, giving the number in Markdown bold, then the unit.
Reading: **90** °
